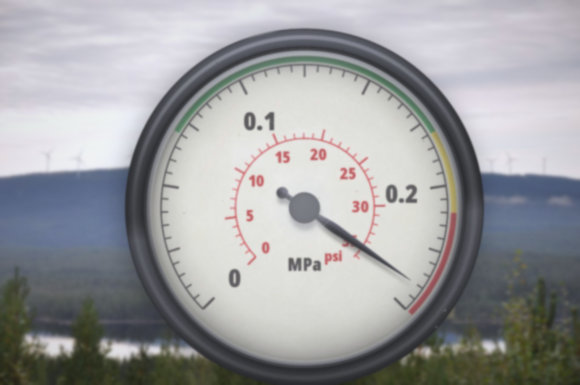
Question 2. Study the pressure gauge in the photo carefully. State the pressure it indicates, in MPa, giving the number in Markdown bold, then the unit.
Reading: **0.24** MPa
